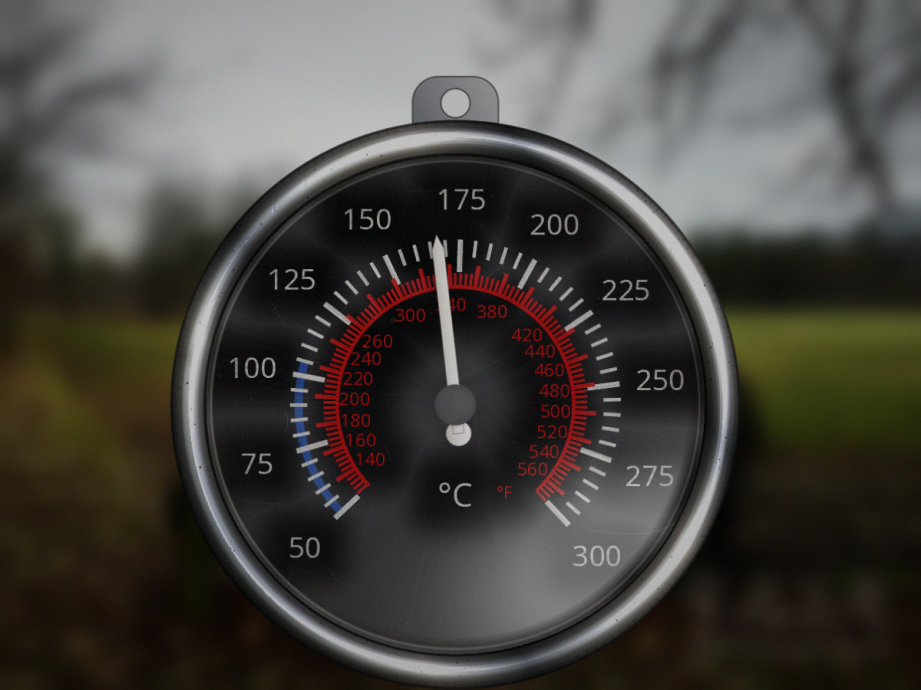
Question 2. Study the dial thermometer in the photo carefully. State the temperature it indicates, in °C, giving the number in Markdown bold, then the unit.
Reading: **167.5** °C
